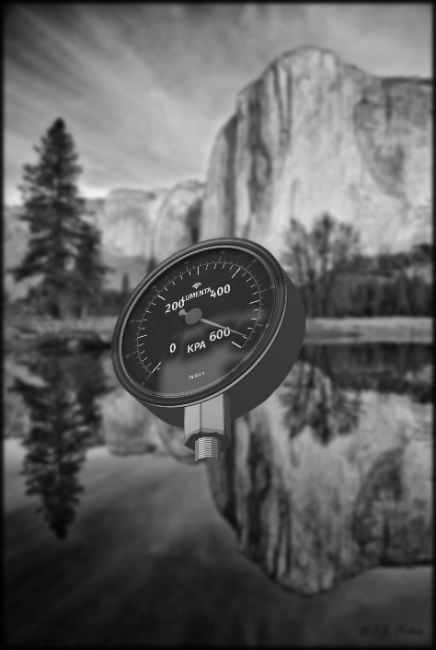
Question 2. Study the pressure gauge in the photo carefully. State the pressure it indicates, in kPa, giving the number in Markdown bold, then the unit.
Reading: **580** kPa
